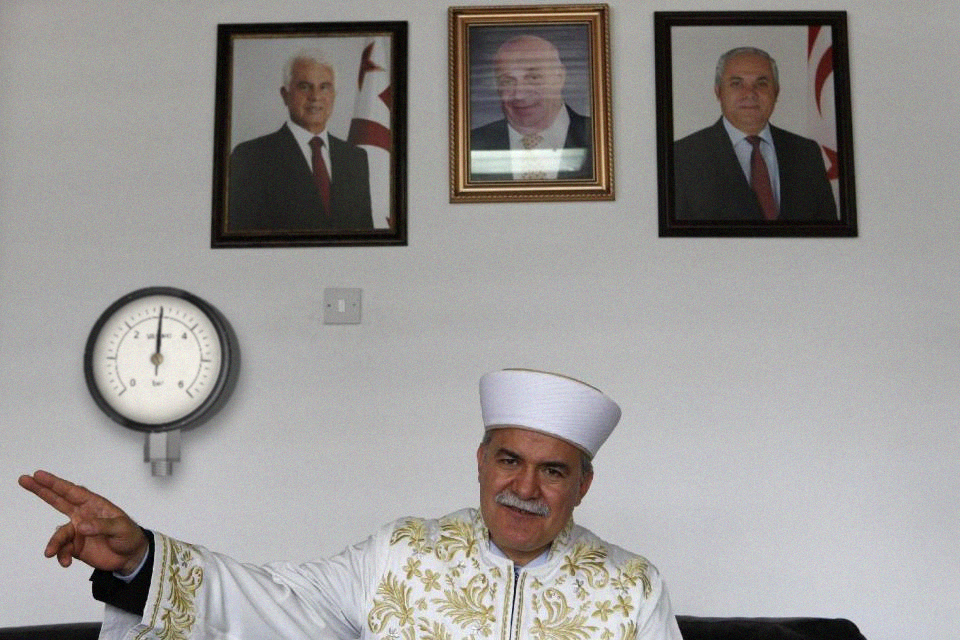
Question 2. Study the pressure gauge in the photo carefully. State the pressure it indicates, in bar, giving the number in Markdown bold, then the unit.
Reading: **3** bar
